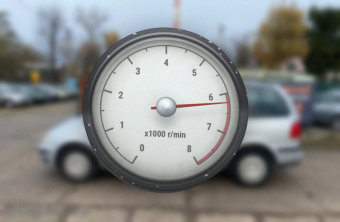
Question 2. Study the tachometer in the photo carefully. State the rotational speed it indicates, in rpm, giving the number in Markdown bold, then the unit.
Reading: **6250** rpm
